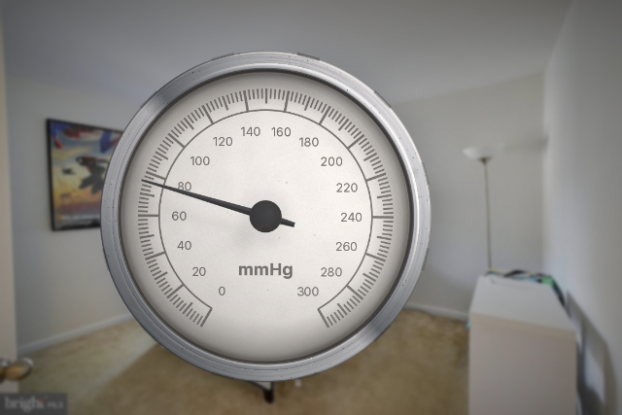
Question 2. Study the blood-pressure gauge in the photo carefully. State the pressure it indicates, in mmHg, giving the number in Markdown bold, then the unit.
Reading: **76** mmHg
